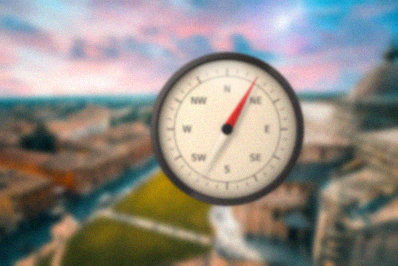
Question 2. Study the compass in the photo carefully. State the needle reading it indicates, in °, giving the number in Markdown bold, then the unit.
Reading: **30** °
